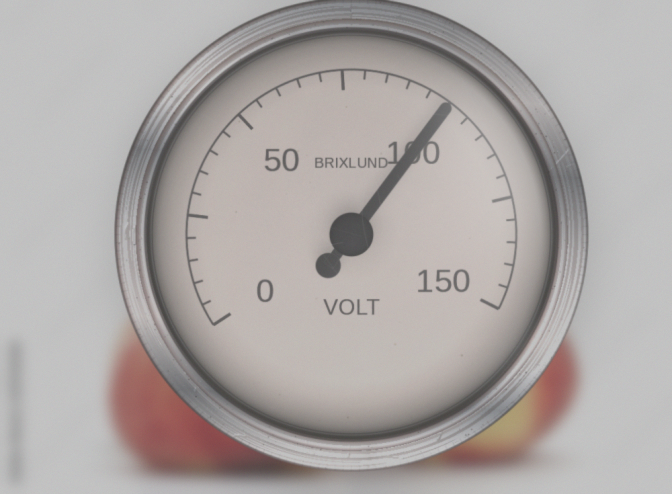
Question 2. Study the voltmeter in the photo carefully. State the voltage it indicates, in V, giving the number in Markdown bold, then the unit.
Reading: **100** V
